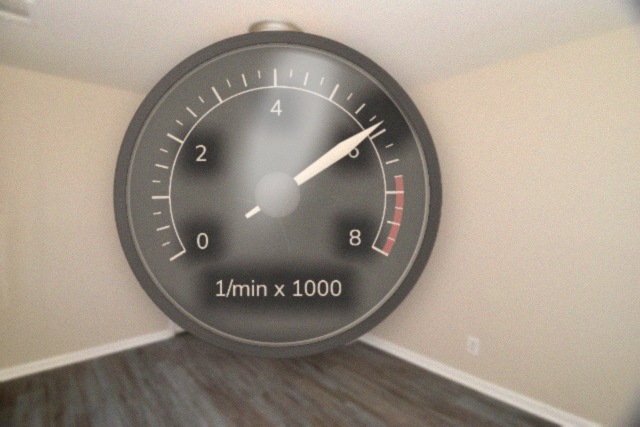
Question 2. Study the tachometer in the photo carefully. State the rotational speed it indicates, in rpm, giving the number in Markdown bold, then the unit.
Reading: **5875** rpm
